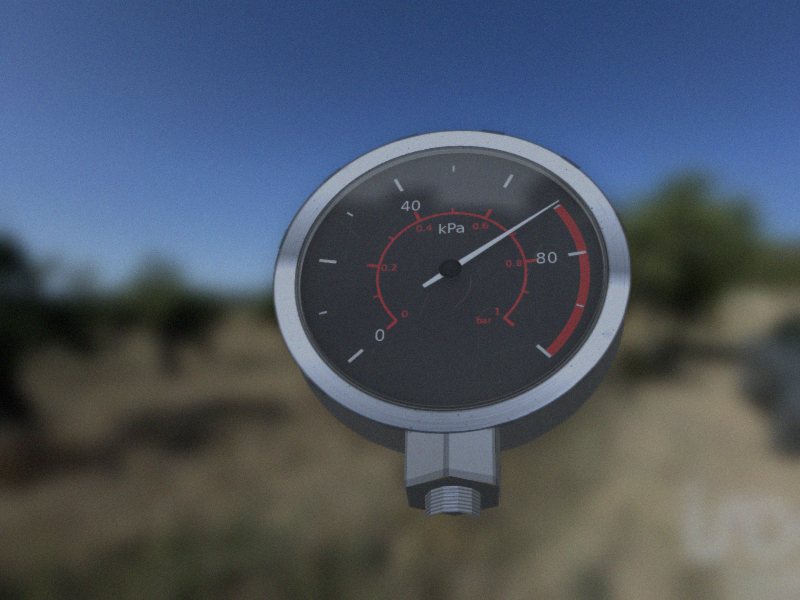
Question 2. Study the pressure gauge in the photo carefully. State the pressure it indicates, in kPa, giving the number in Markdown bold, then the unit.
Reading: **70** kPa
